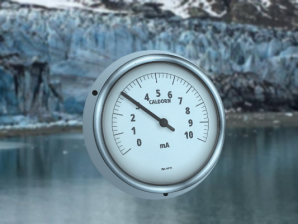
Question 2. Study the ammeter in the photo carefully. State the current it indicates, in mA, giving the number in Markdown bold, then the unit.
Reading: **3** mA
